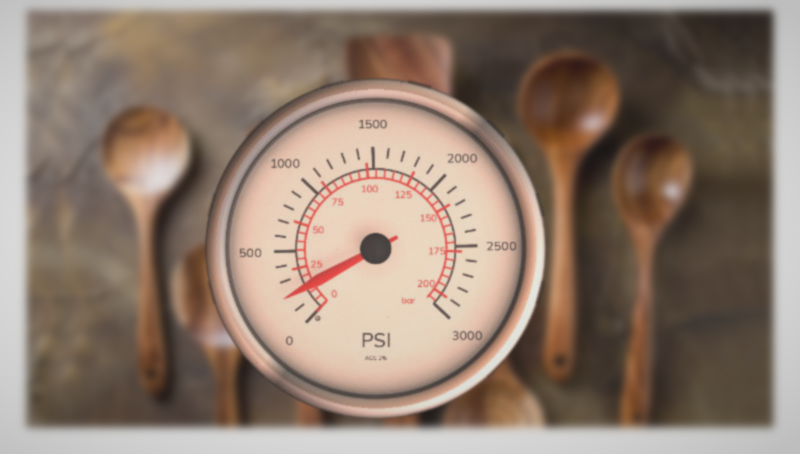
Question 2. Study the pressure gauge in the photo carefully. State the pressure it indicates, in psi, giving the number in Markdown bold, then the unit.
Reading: **200** psi
